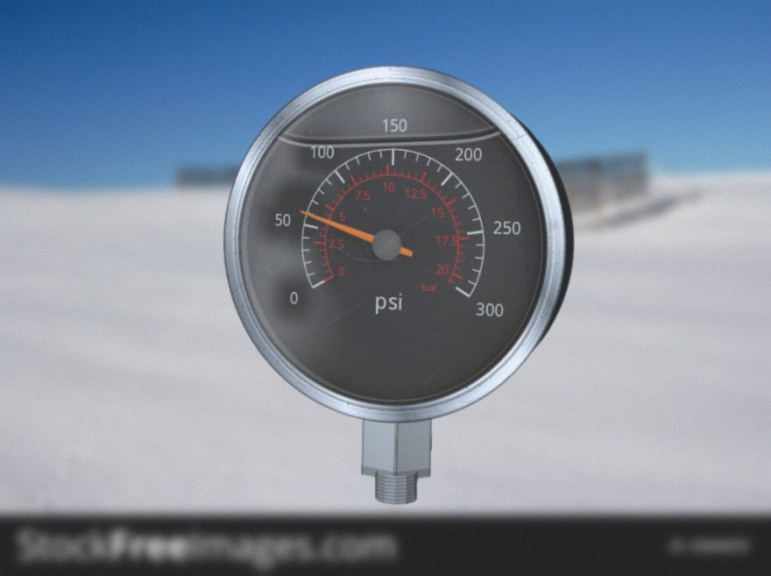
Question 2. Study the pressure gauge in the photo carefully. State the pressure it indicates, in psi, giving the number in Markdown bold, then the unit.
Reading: **60** psi
